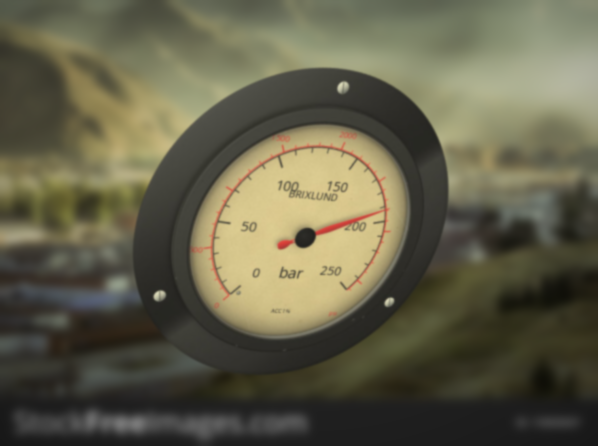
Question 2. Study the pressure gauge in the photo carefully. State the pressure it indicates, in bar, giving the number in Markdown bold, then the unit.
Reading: **190** bar
